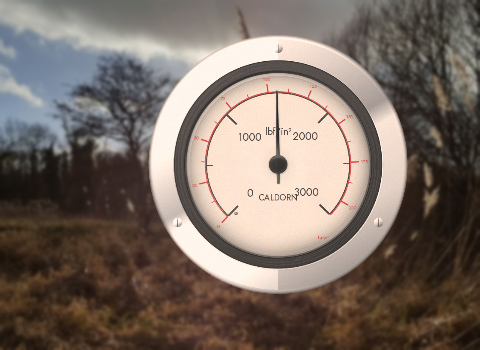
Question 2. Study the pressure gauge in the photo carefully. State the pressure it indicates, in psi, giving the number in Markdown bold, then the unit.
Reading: **1500** psi
